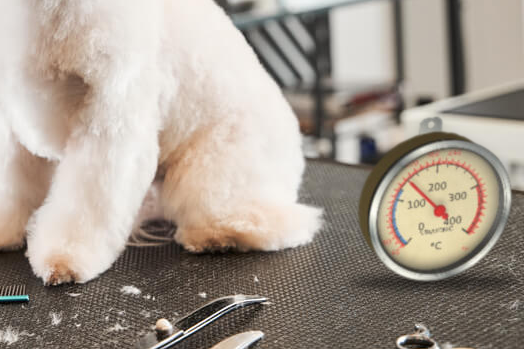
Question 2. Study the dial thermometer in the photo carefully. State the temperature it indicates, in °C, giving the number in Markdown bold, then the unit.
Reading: **140** °C
